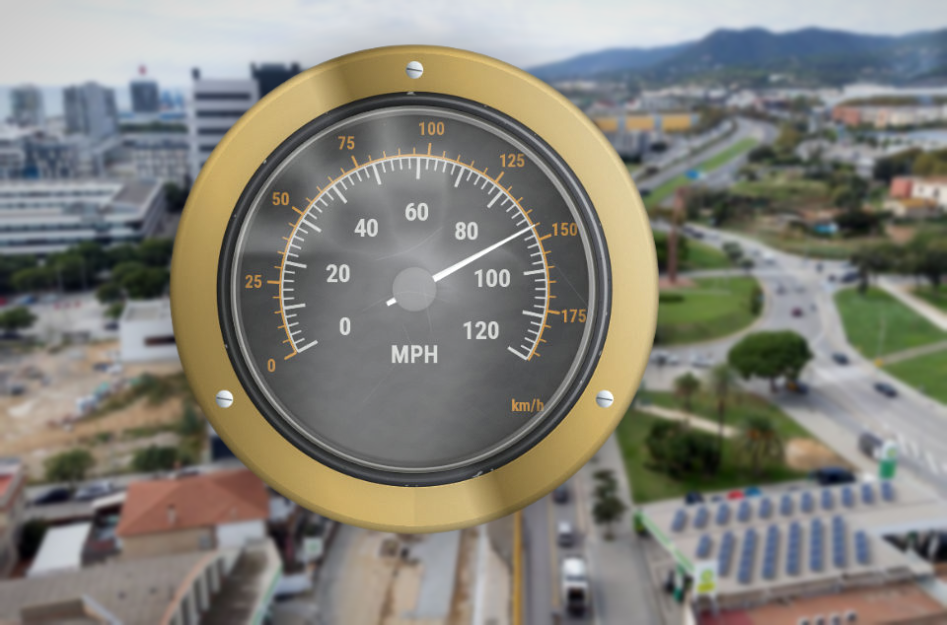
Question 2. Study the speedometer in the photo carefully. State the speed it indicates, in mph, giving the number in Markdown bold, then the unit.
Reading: **90** mph
